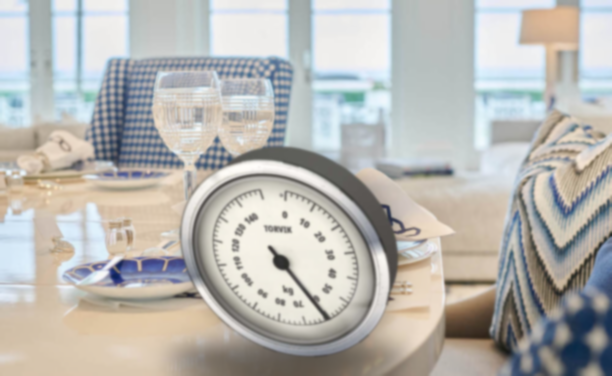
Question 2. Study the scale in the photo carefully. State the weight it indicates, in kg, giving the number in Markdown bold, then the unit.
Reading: **60** kg
